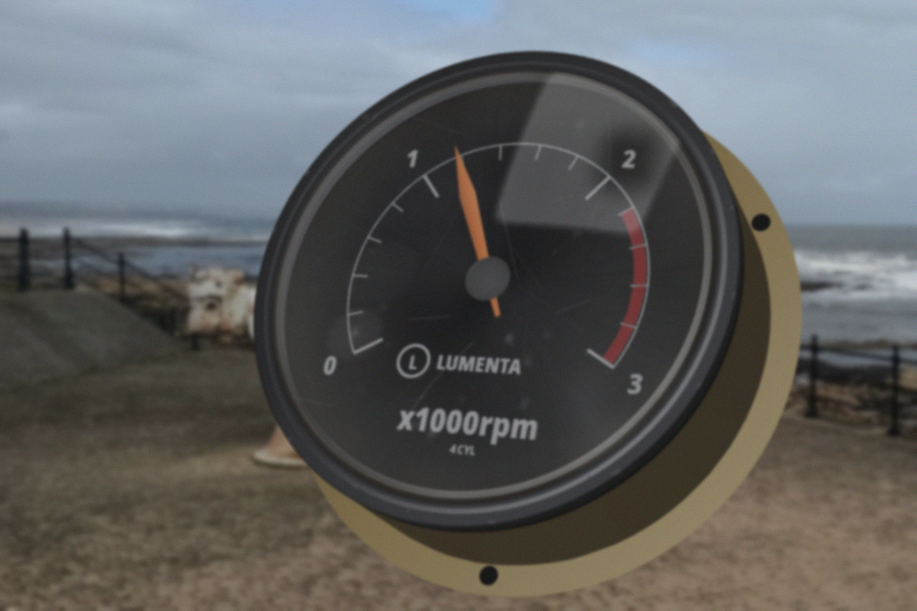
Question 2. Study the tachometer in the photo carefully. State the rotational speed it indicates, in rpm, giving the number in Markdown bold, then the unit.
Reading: **1200** rpm
